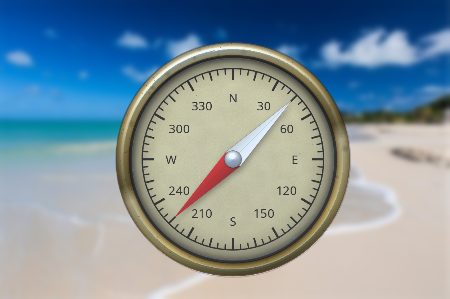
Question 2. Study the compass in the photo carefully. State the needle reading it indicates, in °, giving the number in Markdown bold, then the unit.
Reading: **225** °
